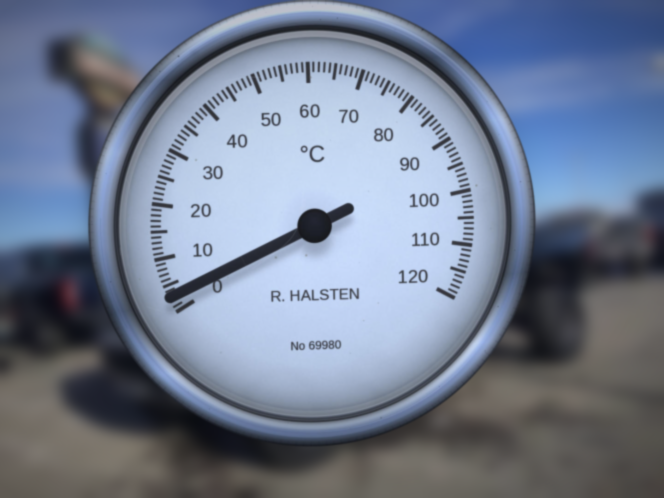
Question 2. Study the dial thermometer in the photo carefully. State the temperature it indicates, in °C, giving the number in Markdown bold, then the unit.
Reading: **3** °C
